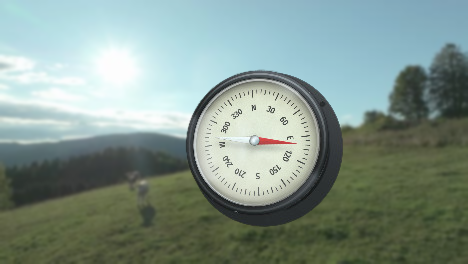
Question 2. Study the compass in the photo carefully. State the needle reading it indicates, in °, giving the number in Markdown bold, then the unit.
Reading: **100** °
